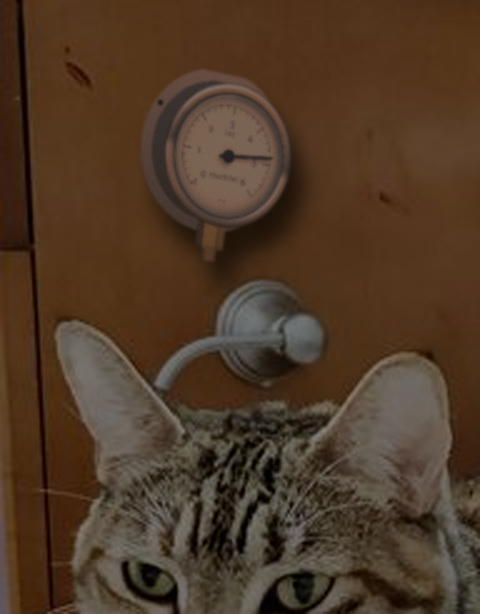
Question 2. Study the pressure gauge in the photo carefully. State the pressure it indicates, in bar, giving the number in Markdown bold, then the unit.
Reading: **4.8** bar
